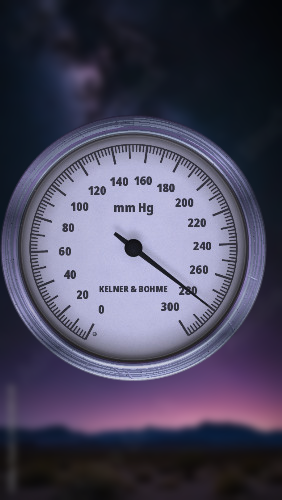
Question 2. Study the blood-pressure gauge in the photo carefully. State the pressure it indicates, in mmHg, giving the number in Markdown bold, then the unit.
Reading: **280** mmHg
